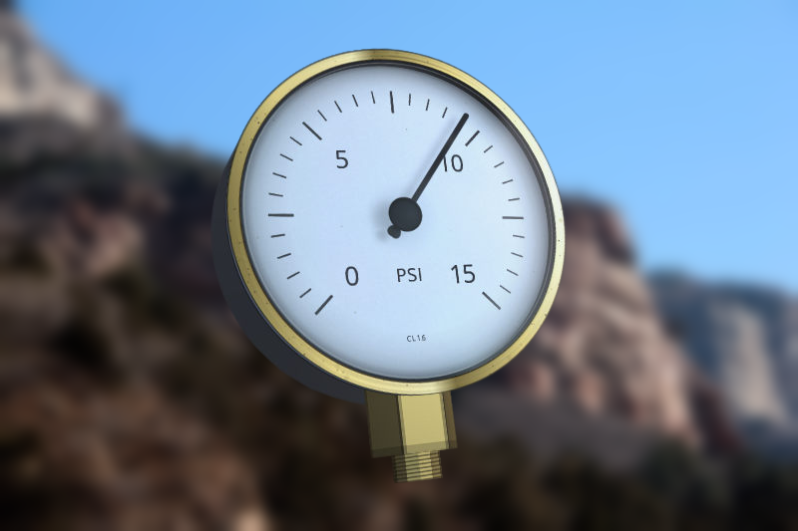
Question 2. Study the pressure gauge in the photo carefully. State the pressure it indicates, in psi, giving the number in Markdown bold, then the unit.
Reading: **9.5** psi
